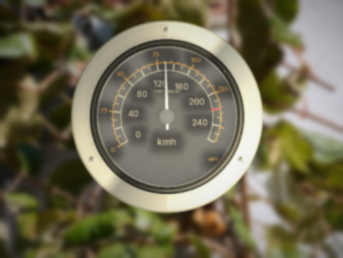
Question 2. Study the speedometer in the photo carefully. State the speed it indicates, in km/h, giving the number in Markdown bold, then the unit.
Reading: **130** km/h
